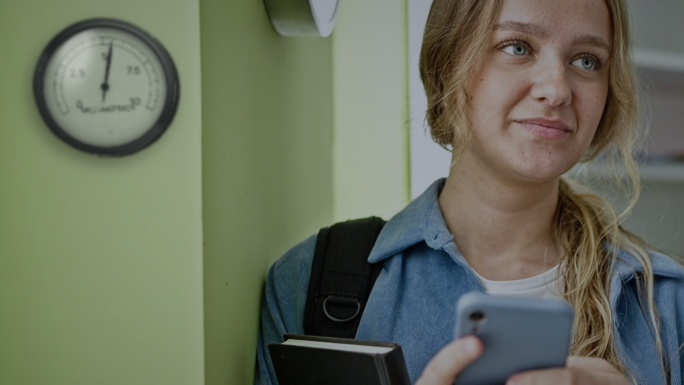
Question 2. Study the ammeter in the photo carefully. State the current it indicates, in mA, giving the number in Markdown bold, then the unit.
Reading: **5.5** mA
